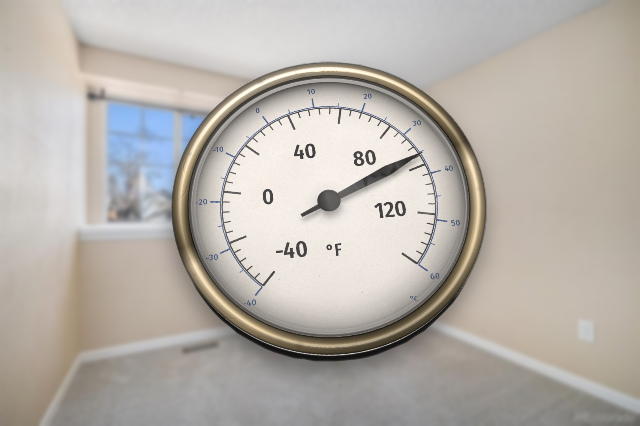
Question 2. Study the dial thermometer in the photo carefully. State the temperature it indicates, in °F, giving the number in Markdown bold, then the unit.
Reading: **96** °F
